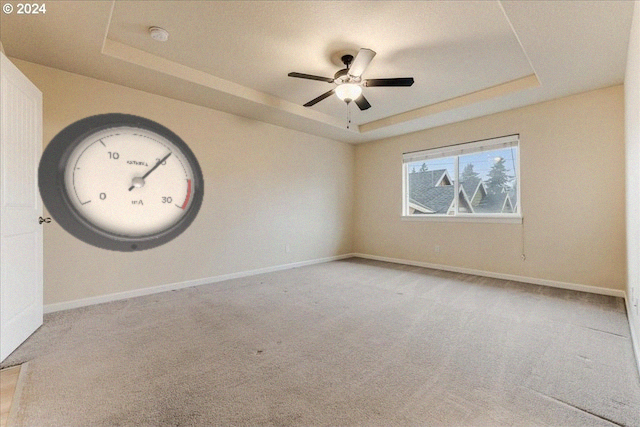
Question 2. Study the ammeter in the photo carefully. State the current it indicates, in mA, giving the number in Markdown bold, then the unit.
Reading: **20** mA
